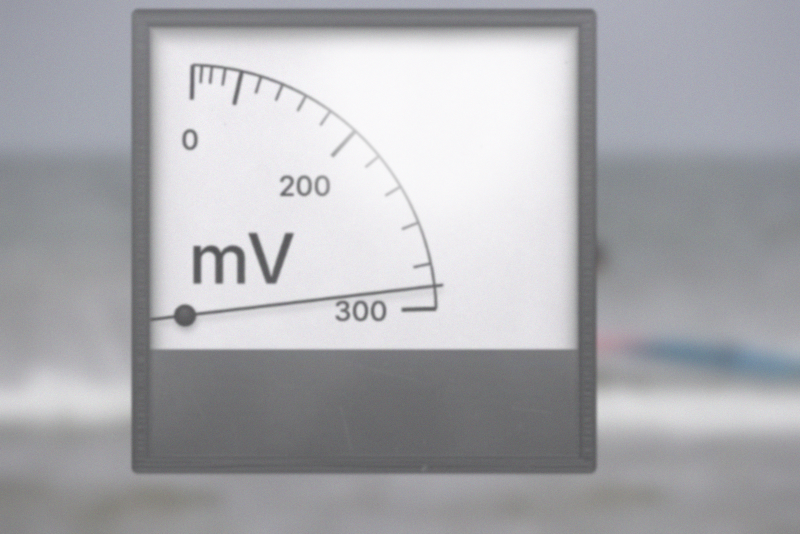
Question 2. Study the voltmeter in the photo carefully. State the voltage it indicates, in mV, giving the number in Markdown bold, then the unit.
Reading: **290** mV
